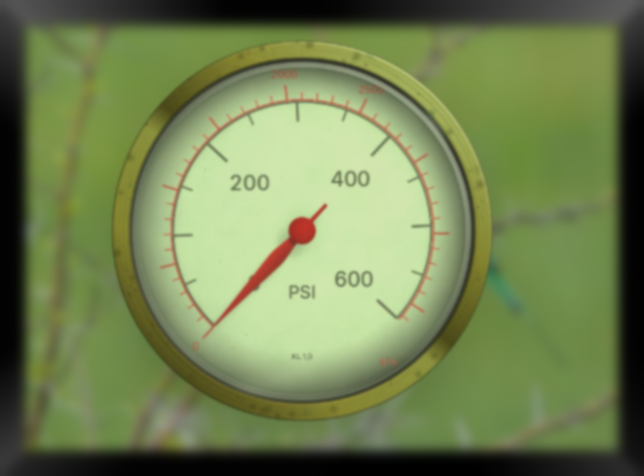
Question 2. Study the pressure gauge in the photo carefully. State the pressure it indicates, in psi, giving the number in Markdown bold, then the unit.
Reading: **0** psi
